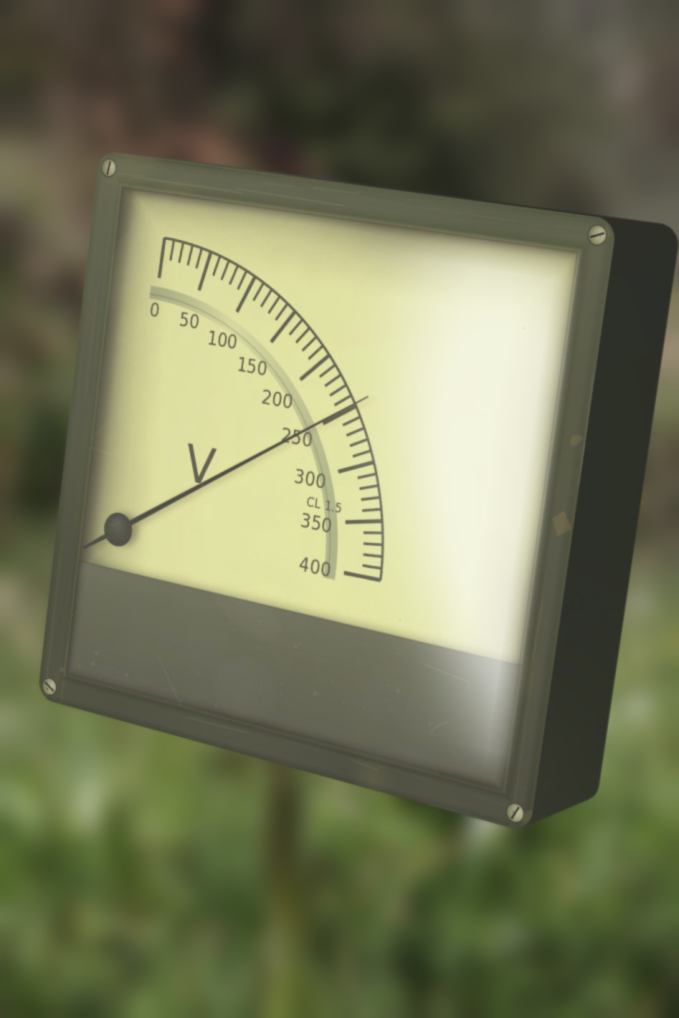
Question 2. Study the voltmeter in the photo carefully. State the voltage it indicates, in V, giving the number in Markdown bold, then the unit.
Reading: **250** V
